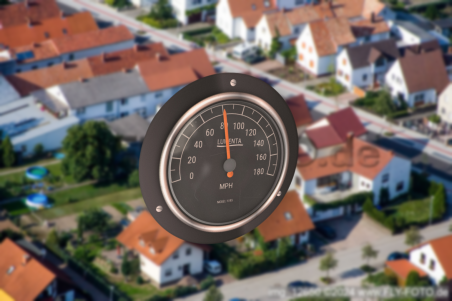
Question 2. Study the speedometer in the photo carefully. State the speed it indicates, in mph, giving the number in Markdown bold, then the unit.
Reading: **80** mph
